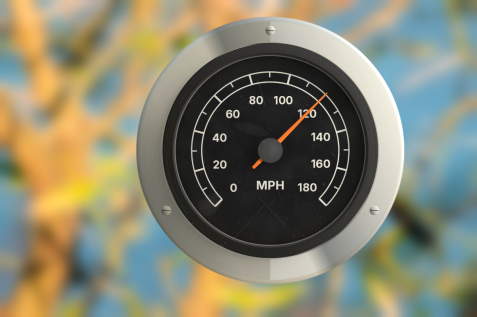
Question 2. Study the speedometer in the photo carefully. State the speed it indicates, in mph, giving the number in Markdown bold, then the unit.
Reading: **120** mph
